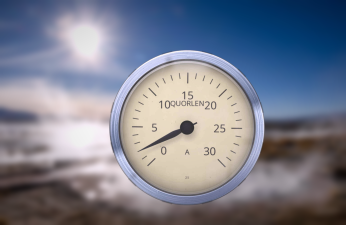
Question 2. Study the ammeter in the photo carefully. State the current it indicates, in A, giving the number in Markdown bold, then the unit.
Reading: **2** A
